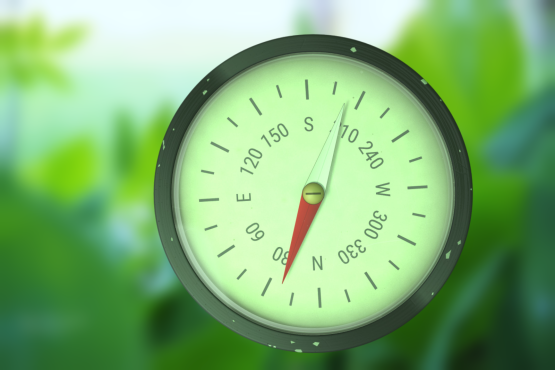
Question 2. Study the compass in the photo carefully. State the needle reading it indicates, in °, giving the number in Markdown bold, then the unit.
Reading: **22.5** °
